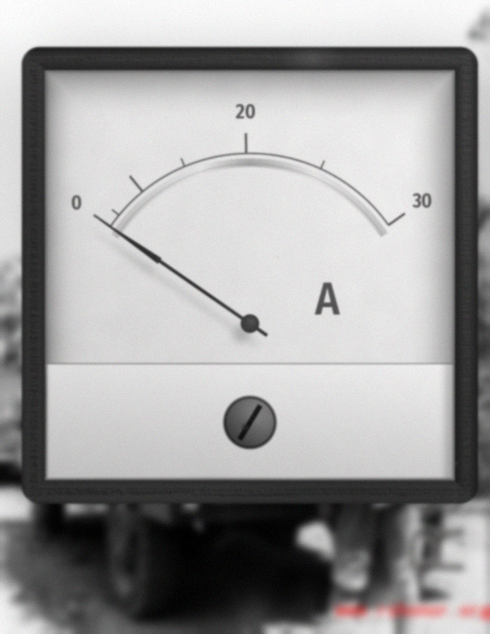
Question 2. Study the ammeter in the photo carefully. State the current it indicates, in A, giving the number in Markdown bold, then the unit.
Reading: **0** A
